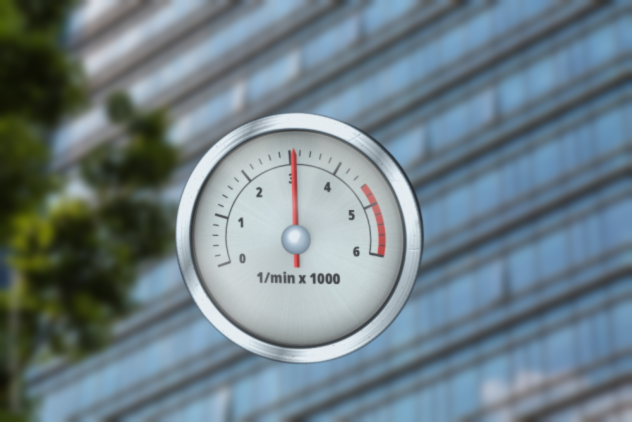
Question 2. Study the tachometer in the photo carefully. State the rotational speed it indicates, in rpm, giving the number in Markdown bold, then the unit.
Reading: **3100** rpm
